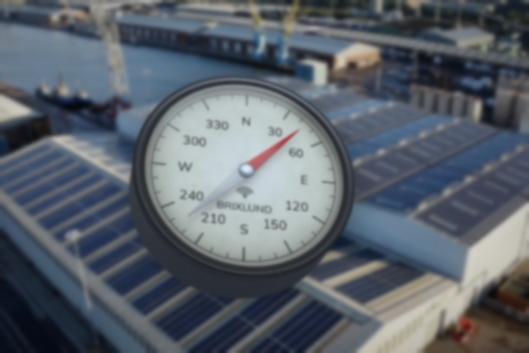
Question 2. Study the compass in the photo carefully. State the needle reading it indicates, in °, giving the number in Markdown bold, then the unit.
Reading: **45** °
